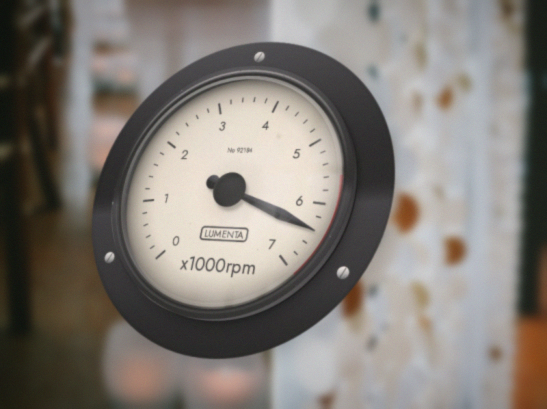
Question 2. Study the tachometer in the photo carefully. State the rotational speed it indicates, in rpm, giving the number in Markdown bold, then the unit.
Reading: **6400** rpm
